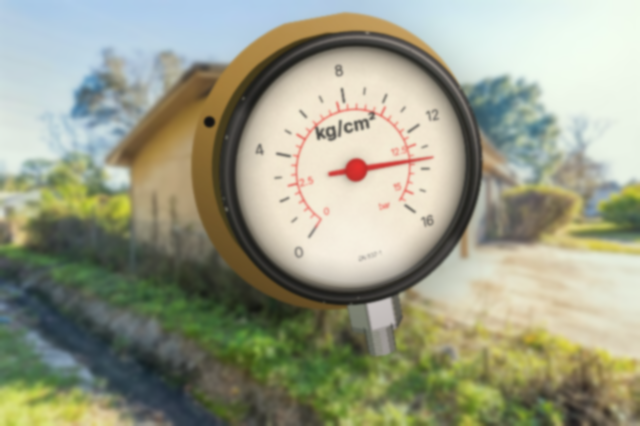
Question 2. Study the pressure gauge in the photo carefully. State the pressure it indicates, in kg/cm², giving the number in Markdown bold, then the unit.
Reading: **13.5** kg/cm²
